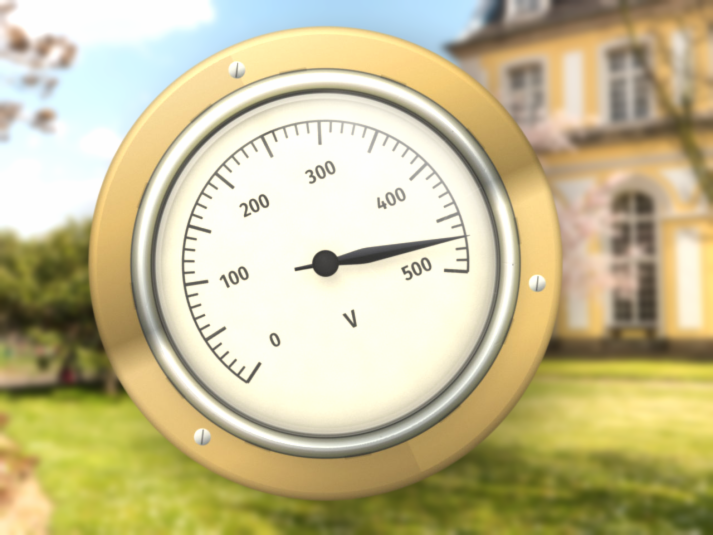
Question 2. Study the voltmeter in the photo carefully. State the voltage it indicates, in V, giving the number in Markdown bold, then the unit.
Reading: **470** V
